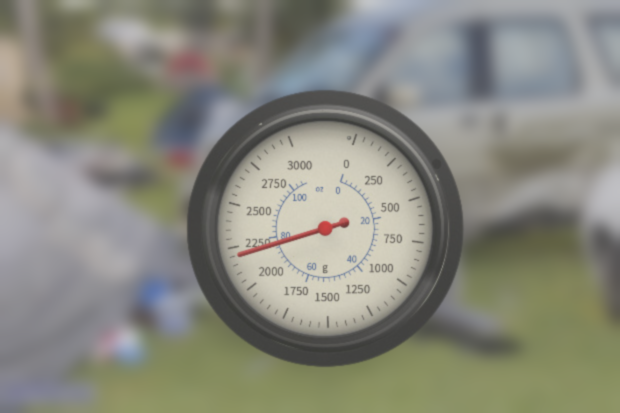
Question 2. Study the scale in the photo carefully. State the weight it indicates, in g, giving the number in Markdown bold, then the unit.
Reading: **2200** g
